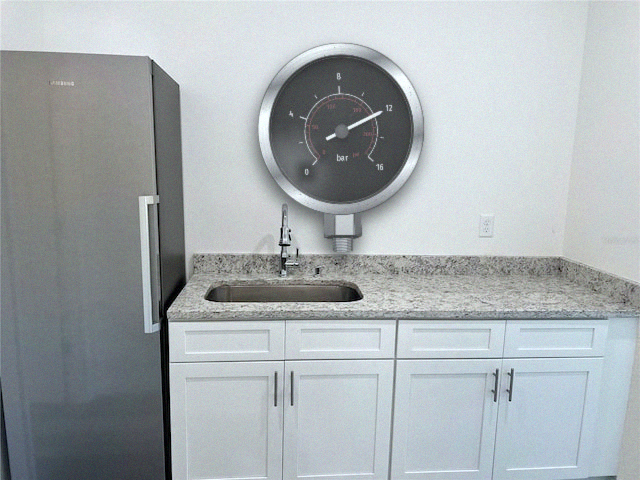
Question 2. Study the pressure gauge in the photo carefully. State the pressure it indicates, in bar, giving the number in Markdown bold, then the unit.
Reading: **12** bar
